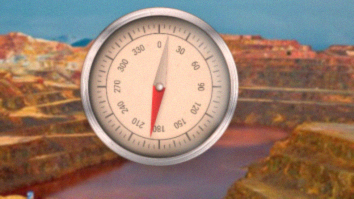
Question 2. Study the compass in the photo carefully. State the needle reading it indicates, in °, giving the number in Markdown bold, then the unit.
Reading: **190** °
